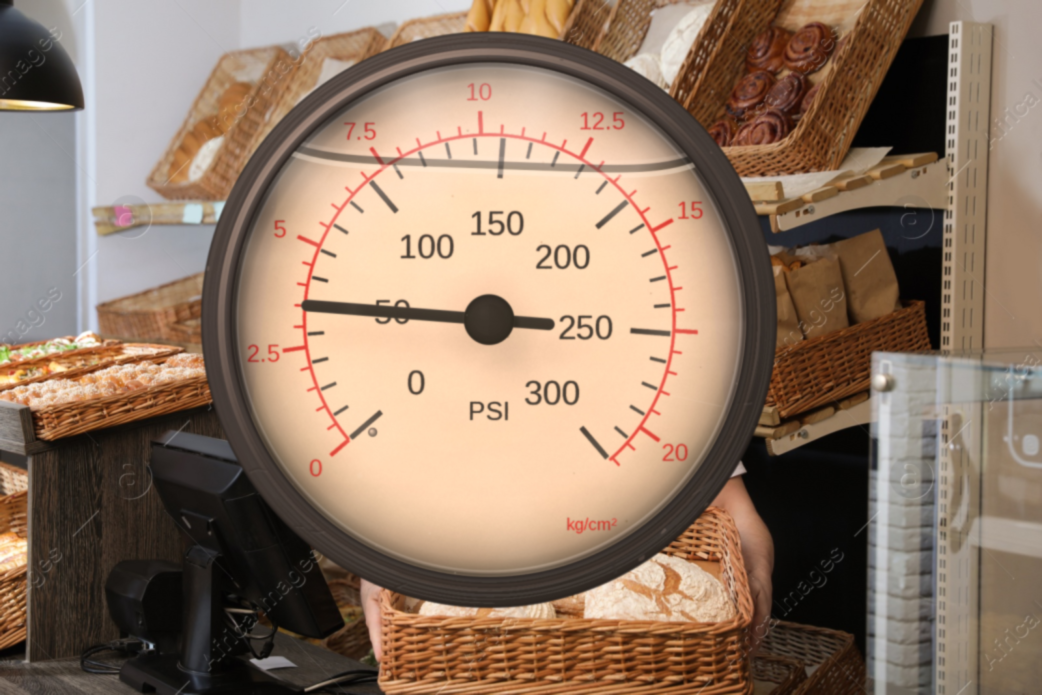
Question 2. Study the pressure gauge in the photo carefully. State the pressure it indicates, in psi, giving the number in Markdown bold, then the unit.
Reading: **50** psi
